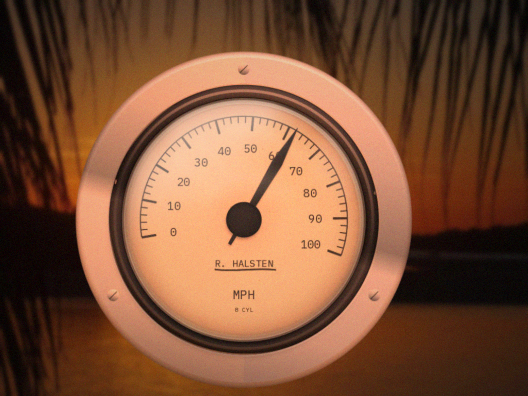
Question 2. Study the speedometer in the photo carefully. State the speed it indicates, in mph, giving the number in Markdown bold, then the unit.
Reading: **62** mph
